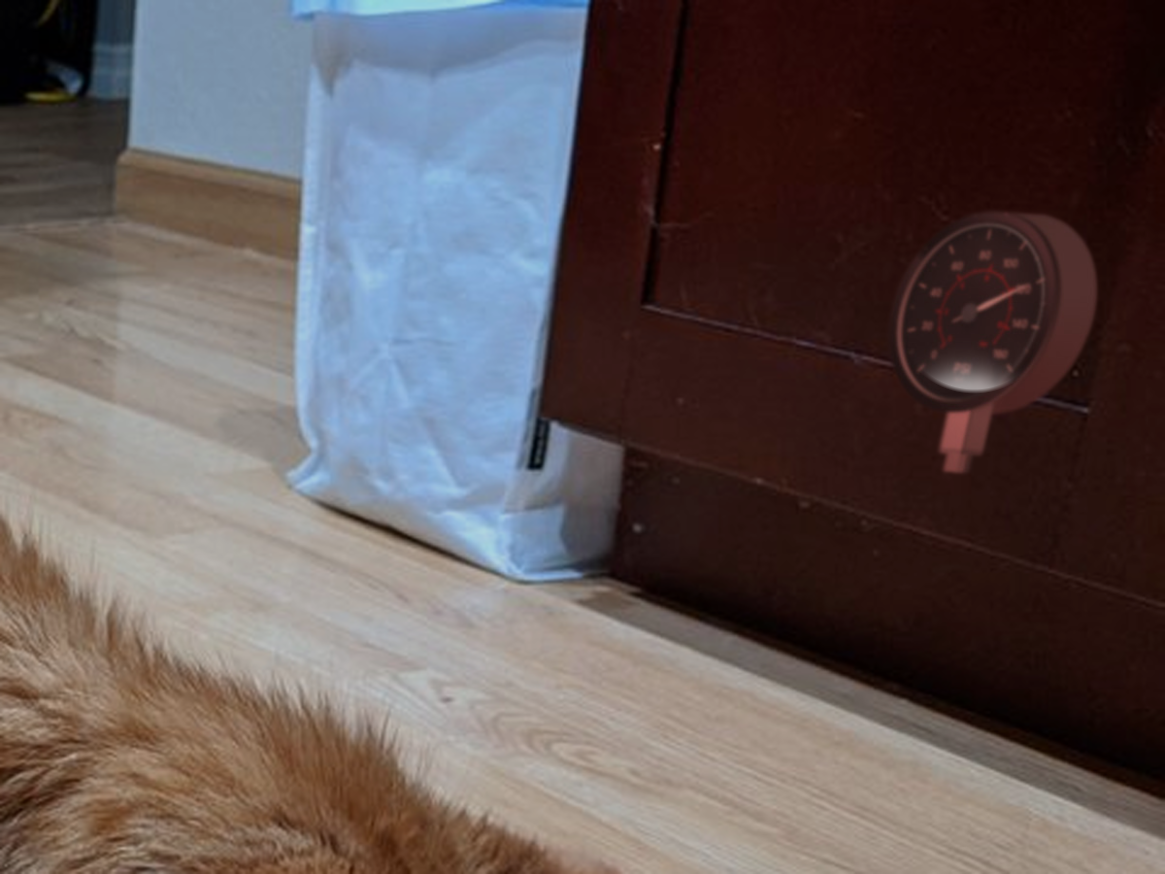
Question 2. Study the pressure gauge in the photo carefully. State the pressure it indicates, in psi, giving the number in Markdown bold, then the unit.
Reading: **120** psi
